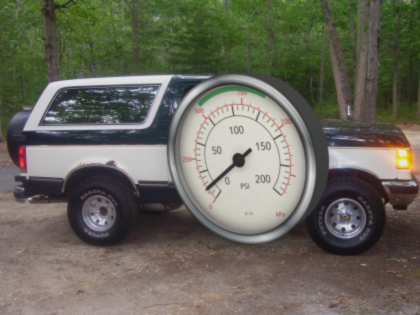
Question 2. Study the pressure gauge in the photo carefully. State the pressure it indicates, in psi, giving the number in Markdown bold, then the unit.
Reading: **10** psi
